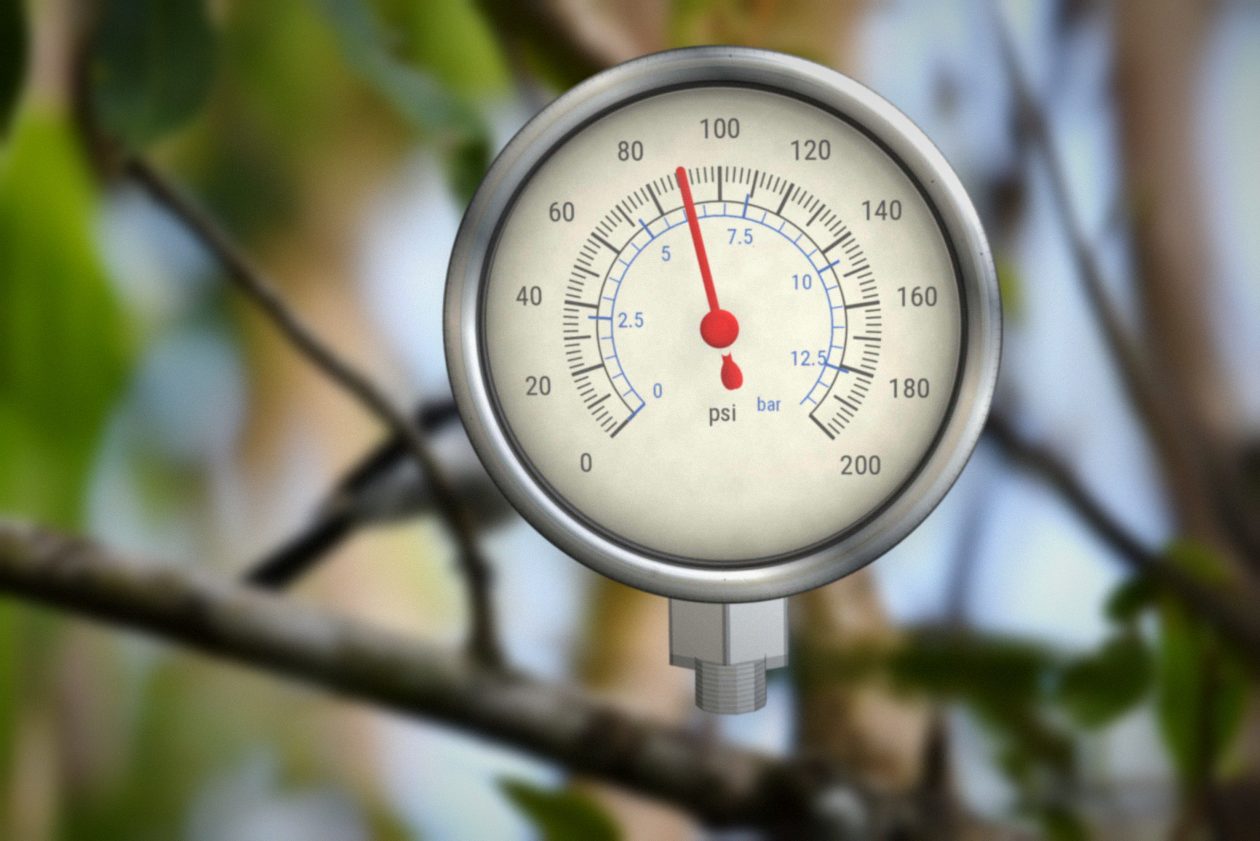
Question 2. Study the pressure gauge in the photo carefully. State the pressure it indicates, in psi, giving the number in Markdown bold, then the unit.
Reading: **90** psi
